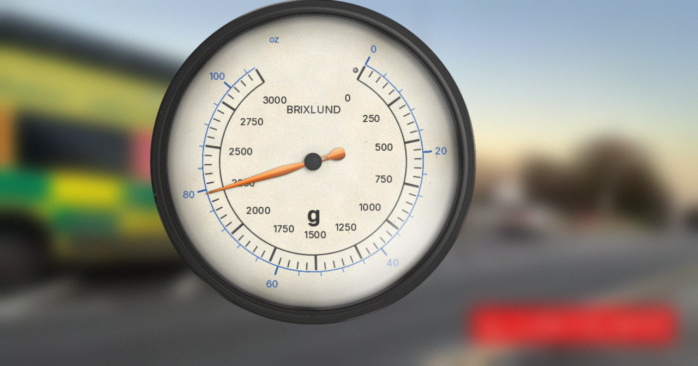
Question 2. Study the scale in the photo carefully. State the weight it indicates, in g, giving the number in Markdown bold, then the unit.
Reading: **2250** g
